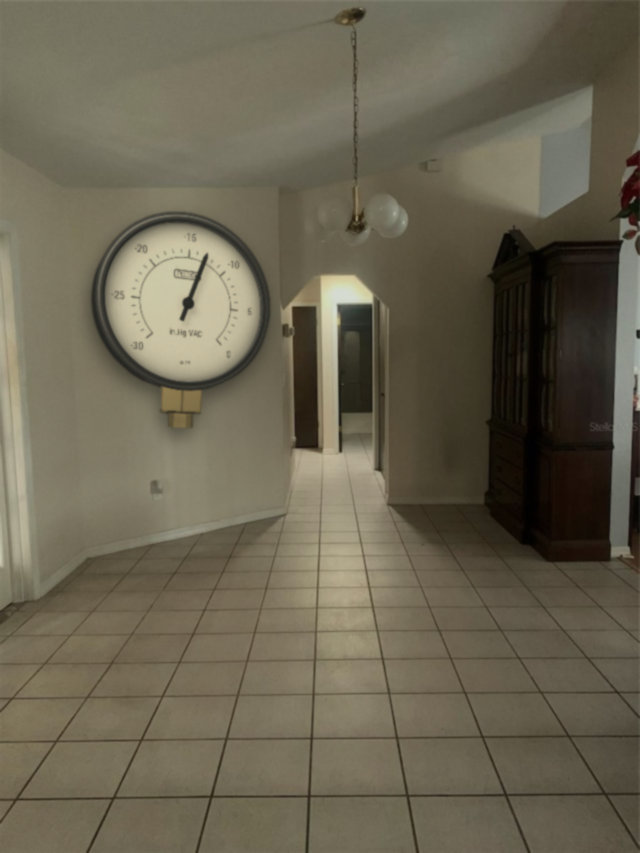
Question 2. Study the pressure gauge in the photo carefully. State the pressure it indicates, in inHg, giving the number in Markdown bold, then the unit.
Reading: **-13** inHg
